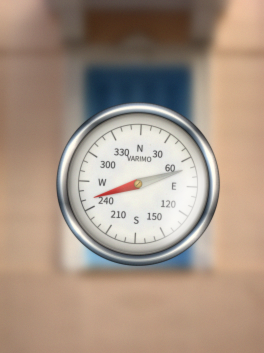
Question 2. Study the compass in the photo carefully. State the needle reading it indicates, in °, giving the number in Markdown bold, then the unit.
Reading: **250** °
